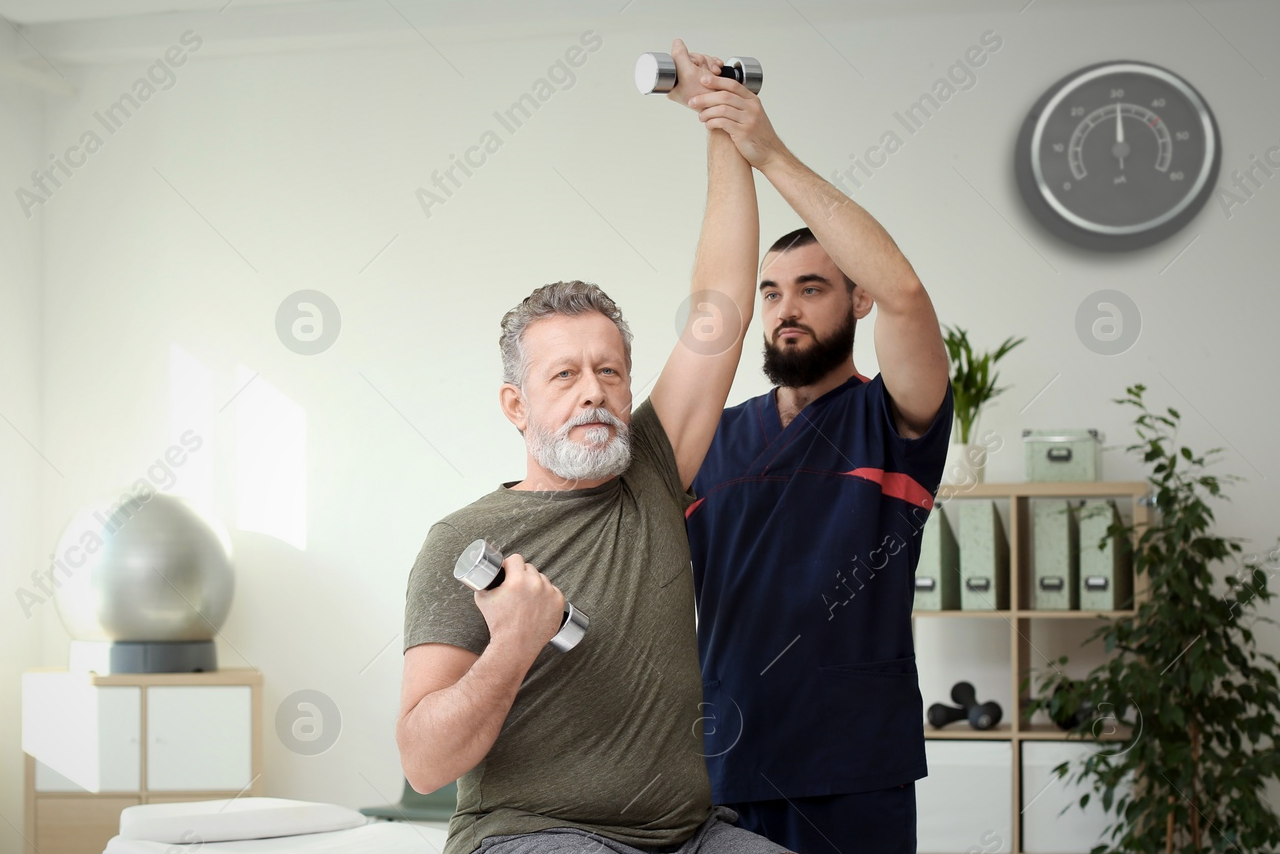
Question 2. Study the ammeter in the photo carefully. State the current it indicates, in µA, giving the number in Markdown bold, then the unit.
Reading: **30** µA
